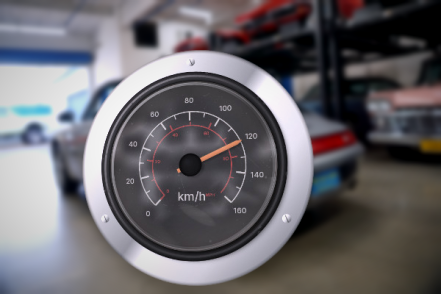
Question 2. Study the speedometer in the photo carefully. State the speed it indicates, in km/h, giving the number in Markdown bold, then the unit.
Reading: **120** km/h
